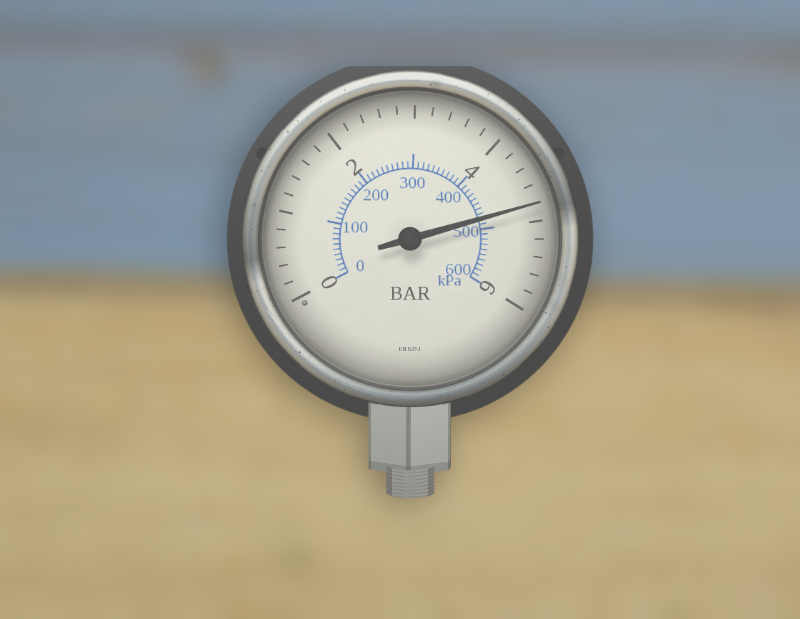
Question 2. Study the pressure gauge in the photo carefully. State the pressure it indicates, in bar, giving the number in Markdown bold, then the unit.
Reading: **4.8** bar
